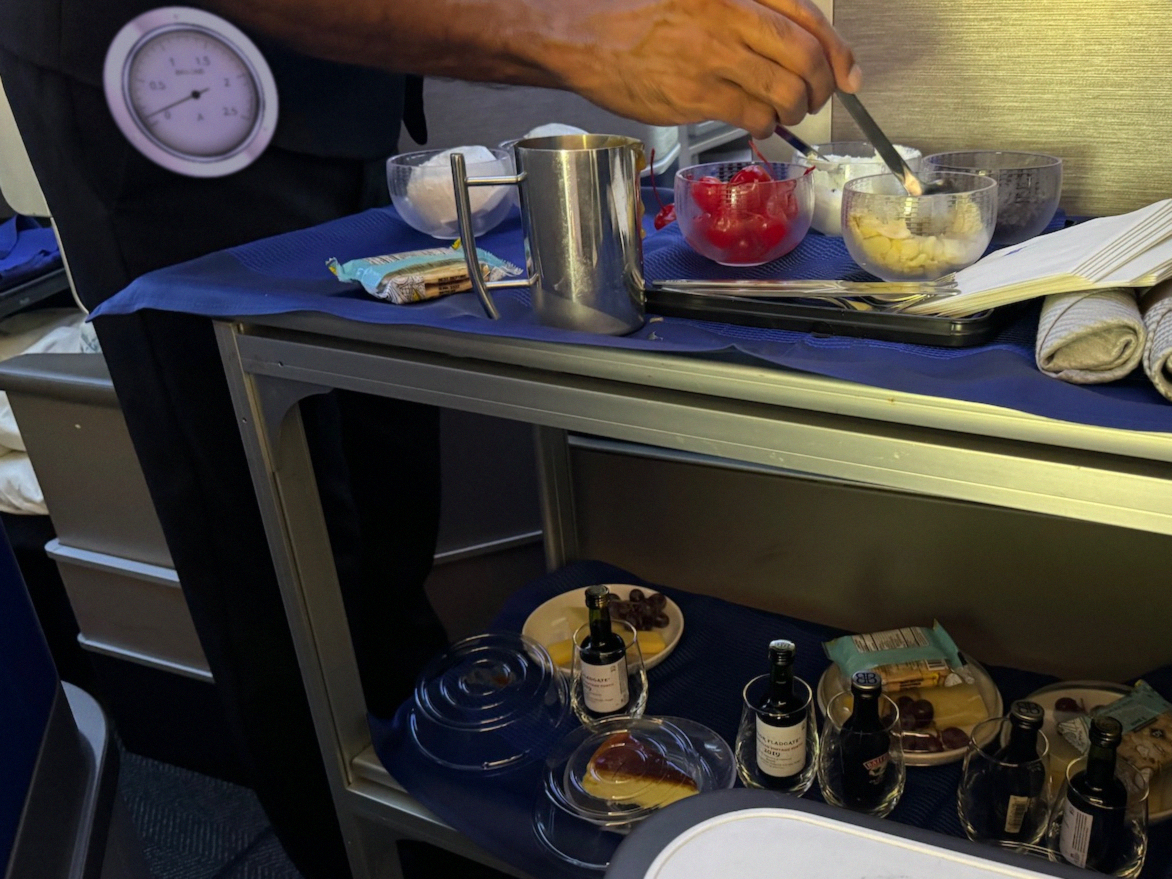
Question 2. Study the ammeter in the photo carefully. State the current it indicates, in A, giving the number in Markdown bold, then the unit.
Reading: **0.1** A
